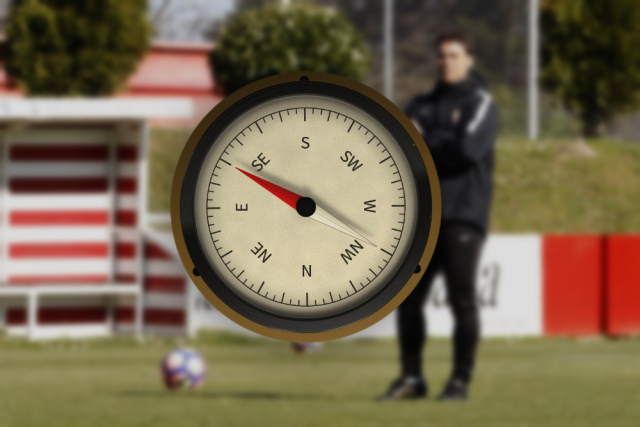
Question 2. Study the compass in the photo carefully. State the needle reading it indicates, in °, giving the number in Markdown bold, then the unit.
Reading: **120** °
